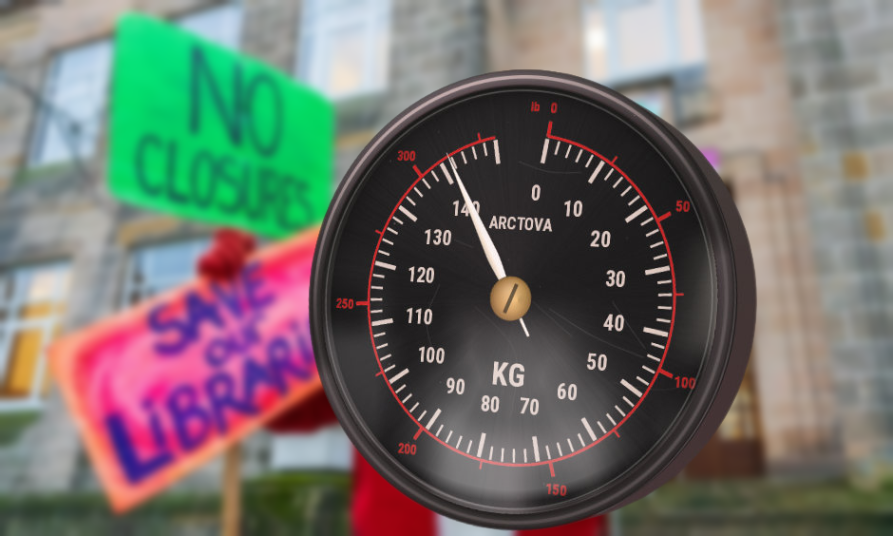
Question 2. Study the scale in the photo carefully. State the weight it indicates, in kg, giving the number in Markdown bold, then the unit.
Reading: **142** kg
